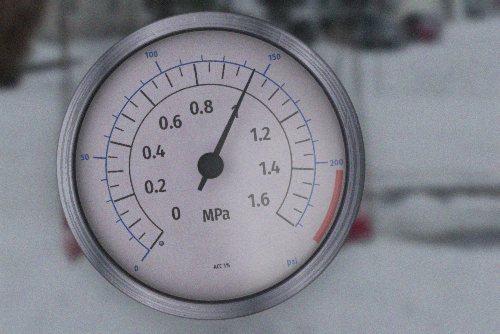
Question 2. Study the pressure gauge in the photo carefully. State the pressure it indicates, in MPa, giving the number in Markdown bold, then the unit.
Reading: **1** MPa
